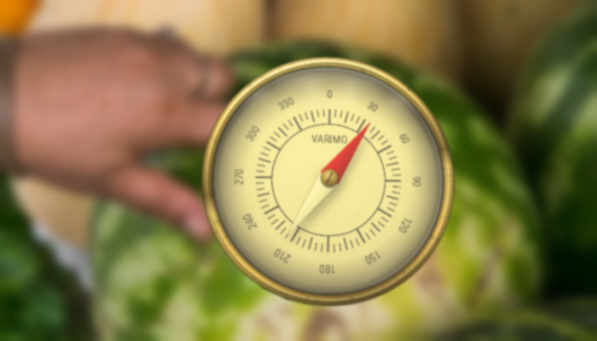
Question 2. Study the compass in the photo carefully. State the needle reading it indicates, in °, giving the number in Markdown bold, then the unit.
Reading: **35** °
